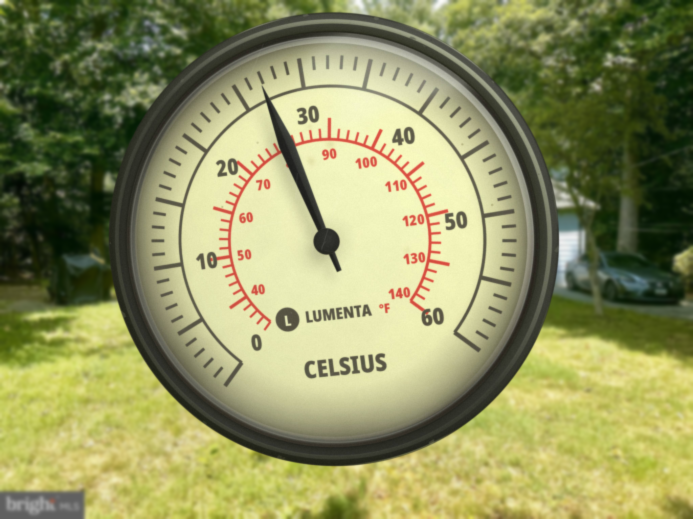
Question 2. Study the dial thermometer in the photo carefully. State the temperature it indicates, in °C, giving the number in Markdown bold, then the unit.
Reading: **27** °C
